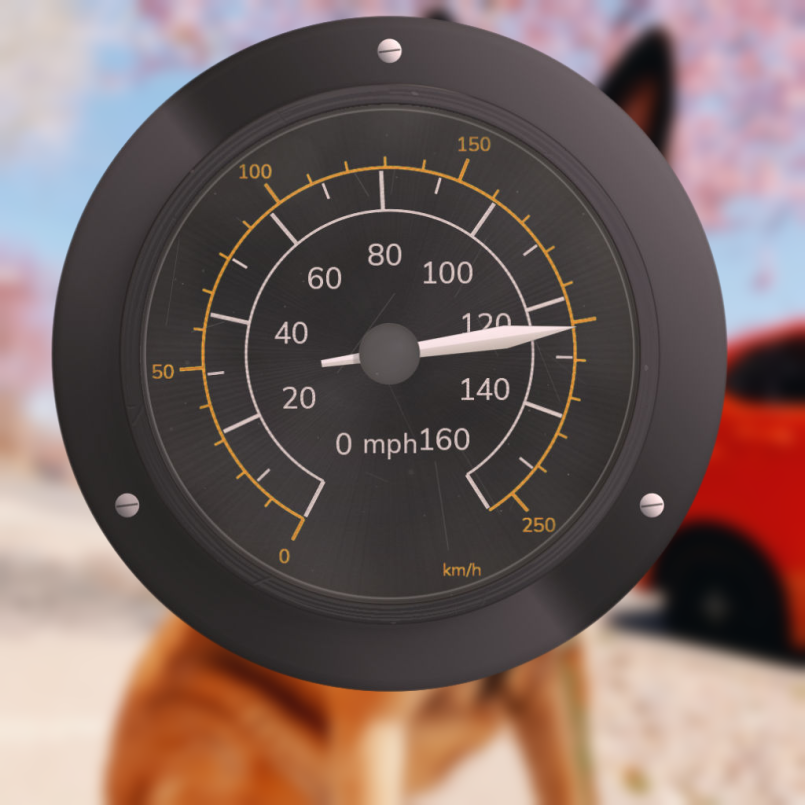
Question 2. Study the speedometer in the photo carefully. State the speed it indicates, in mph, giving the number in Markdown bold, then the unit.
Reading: **125** mph
